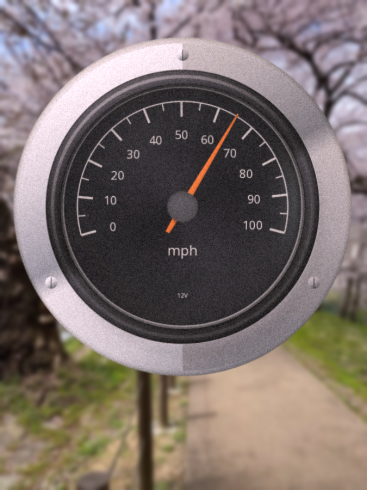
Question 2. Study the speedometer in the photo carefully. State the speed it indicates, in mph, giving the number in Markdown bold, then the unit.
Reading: **65** mph
